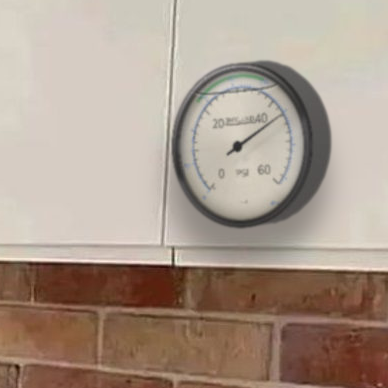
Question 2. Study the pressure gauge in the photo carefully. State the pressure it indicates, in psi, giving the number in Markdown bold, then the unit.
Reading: **44** psi
